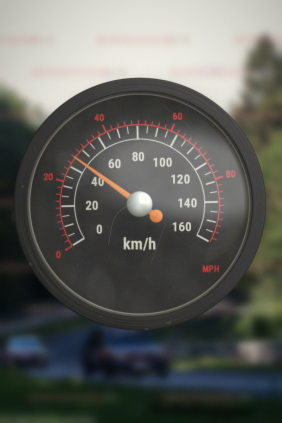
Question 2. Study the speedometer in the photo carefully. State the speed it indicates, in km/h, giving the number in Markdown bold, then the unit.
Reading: **45** km/h
